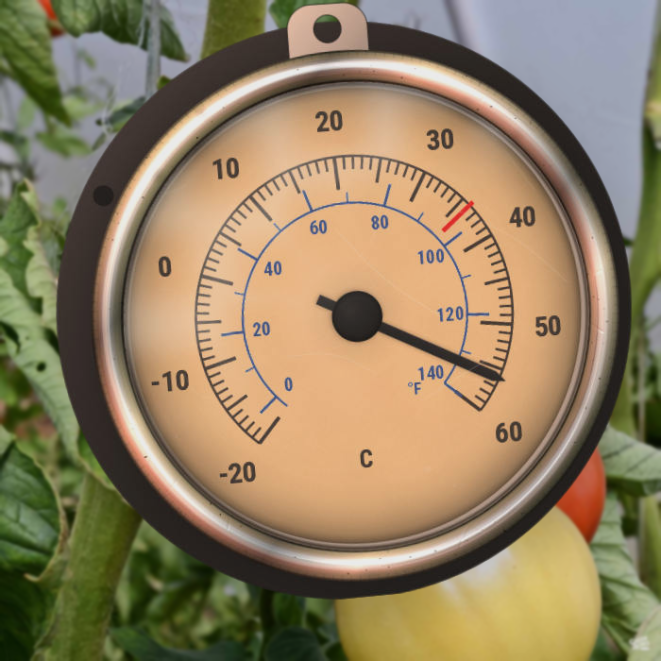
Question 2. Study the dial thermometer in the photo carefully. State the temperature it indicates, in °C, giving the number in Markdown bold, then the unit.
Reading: **56** °C
